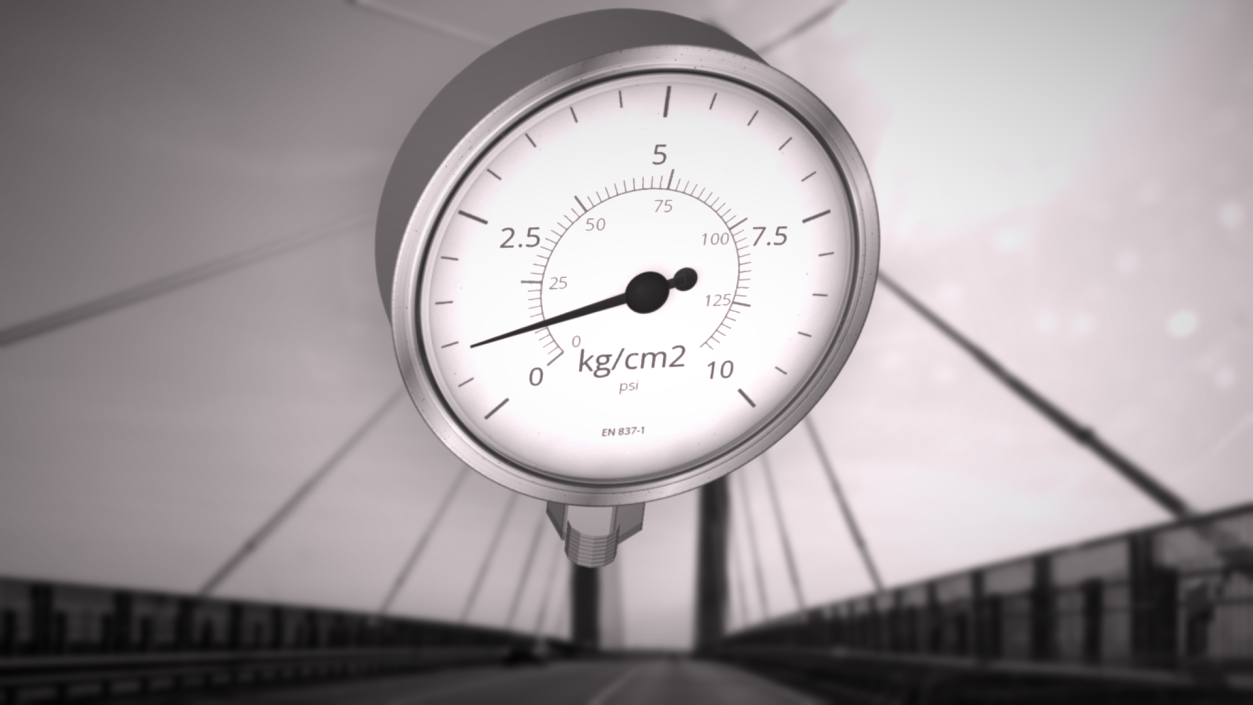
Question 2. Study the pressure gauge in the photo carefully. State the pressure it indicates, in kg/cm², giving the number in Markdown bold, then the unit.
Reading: **1** kg/cm²
